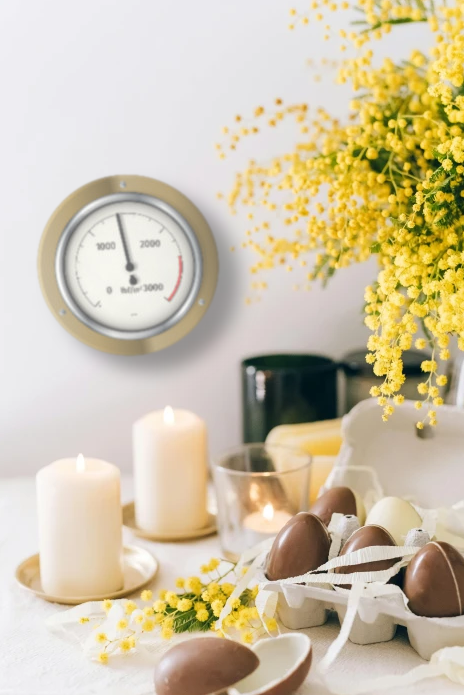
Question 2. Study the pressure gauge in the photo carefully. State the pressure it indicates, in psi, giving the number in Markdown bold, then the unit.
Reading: **1400** psi
